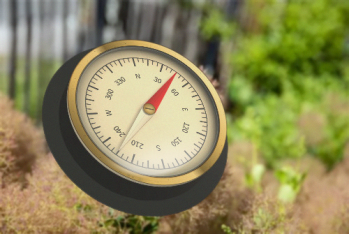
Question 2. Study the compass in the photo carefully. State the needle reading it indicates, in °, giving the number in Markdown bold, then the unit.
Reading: **45** °
